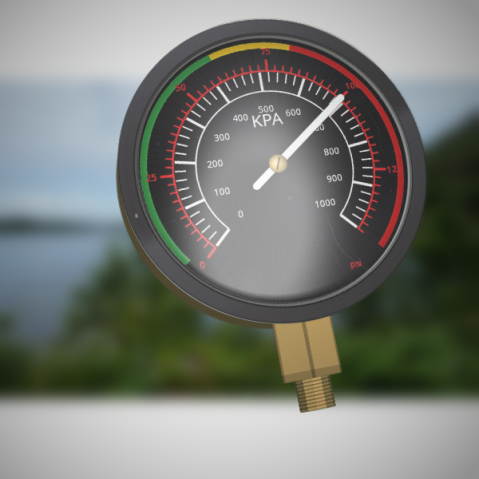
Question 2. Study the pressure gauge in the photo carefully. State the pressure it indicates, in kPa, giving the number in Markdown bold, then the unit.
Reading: **690** kPa
